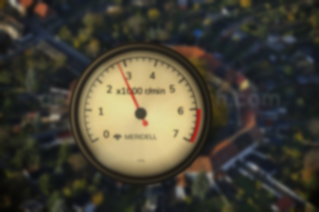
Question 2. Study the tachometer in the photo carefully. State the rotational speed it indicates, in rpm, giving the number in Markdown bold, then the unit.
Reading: **2800** rpm
